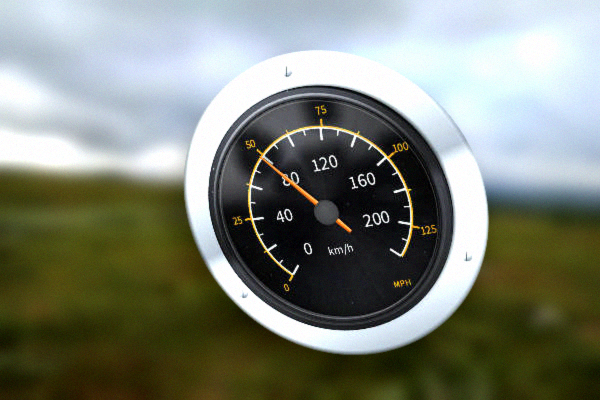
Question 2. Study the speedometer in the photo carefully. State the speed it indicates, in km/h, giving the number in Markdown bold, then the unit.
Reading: **80** km/h
